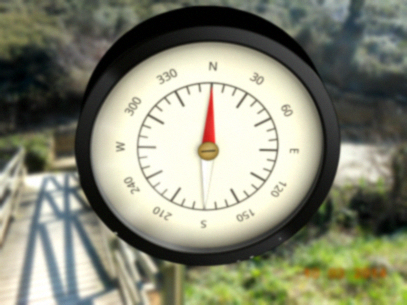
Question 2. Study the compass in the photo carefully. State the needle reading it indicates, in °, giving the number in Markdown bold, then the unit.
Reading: **0** °
